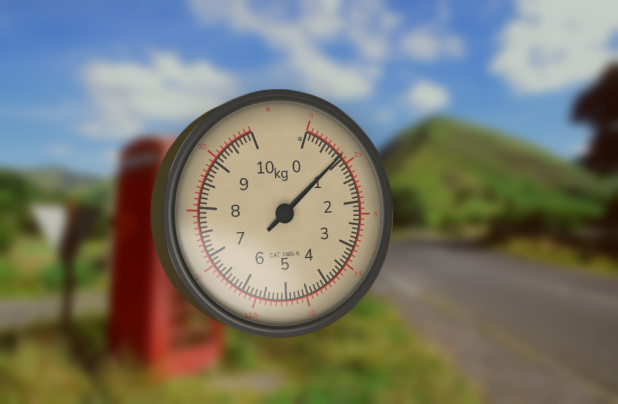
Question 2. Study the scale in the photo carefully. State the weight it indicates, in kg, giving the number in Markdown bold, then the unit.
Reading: **0.9** kg
